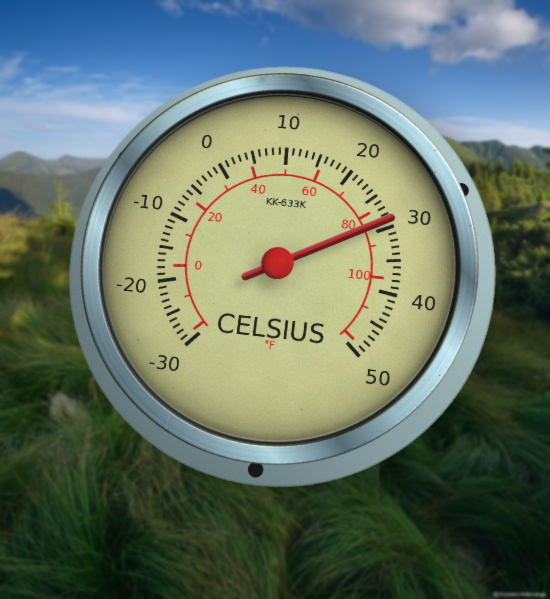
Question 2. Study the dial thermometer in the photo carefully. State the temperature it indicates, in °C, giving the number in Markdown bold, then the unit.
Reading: **29** °C
